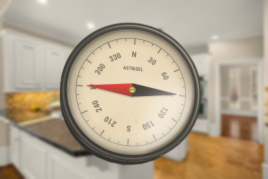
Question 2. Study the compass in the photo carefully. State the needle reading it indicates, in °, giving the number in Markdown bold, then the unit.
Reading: **270** °
